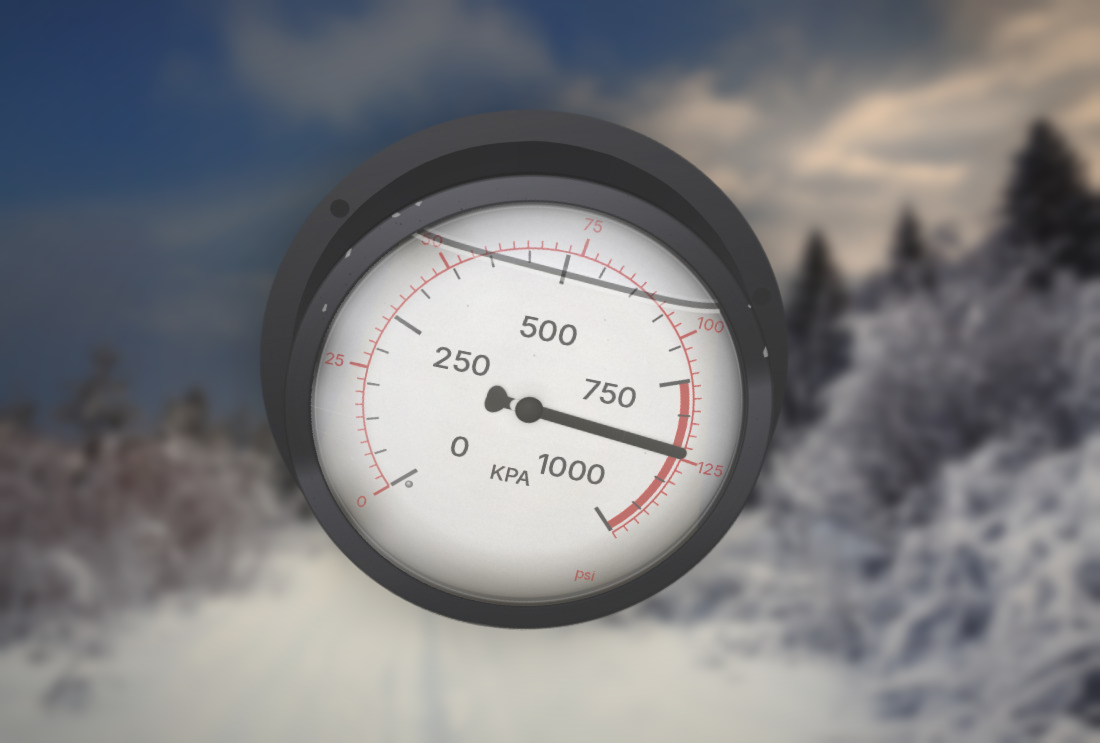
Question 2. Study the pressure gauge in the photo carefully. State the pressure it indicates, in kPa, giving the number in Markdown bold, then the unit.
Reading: **850** kPa
